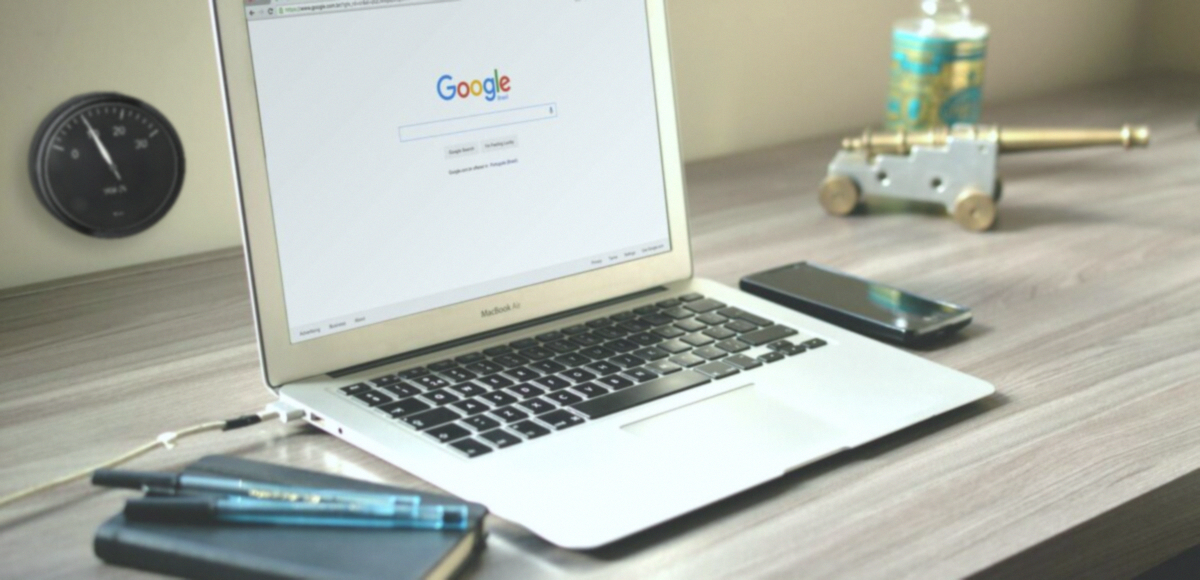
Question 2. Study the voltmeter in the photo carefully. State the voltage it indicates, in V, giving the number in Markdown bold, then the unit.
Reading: **10** V
